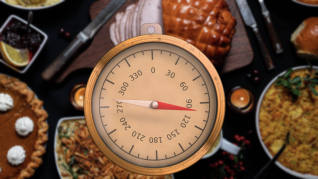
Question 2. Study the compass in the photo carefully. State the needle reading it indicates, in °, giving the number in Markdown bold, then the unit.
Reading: **100** °
